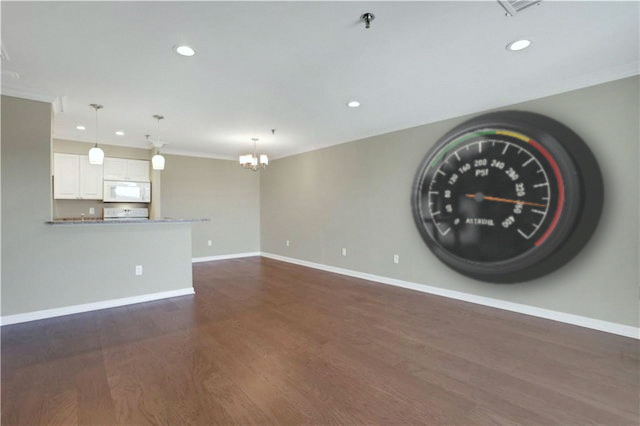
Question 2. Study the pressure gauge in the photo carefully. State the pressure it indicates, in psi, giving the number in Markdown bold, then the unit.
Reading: **350** psi
